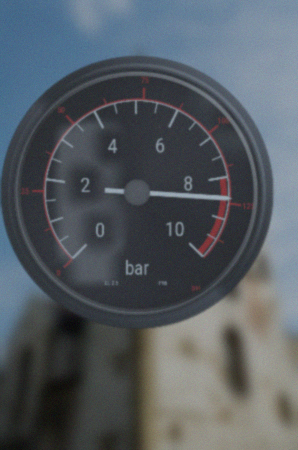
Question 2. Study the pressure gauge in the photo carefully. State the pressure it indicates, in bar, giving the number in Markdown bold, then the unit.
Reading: **8.5** bar
